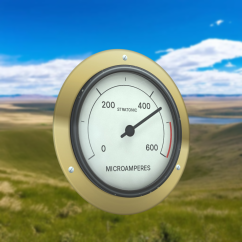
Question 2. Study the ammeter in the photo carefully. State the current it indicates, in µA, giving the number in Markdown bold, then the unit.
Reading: **450** µA
